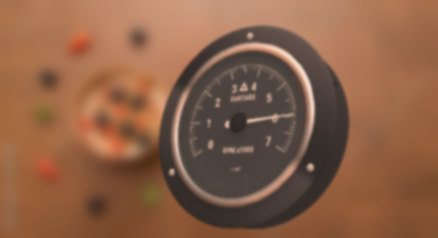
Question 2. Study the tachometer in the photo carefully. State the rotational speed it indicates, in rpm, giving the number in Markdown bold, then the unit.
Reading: **6000** rpm
